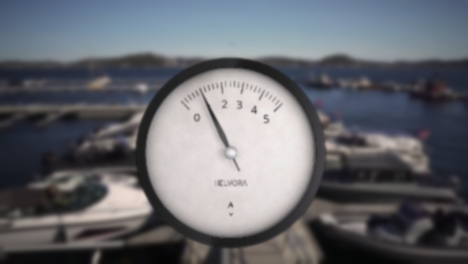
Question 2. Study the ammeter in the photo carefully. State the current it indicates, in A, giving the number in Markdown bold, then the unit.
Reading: **1** A
